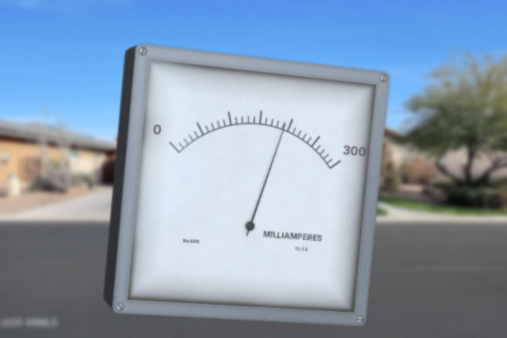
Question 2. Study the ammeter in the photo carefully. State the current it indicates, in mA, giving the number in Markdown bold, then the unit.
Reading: **190** mA
